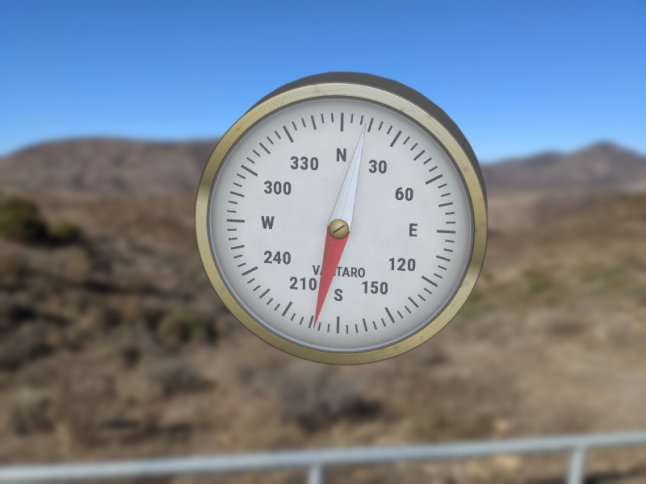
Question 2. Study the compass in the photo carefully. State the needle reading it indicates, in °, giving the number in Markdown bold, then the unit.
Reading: **192.5** °
